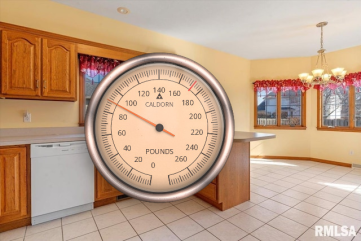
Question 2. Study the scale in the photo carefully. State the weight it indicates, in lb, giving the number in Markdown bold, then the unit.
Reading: **90** lb
